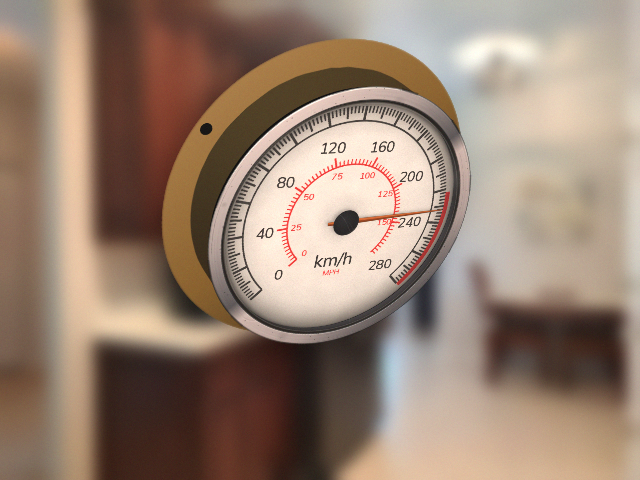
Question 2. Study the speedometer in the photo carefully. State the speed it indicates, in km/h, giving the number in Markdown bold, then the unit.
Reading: **230** km/h
